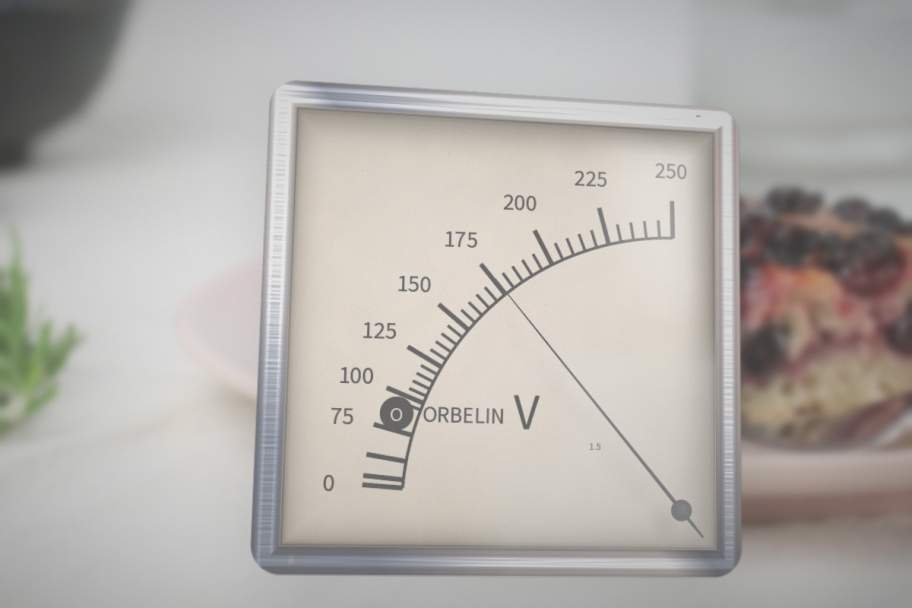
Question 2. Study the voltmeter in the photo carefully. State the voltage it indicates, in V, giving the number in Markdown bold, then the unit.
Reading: **175** V
